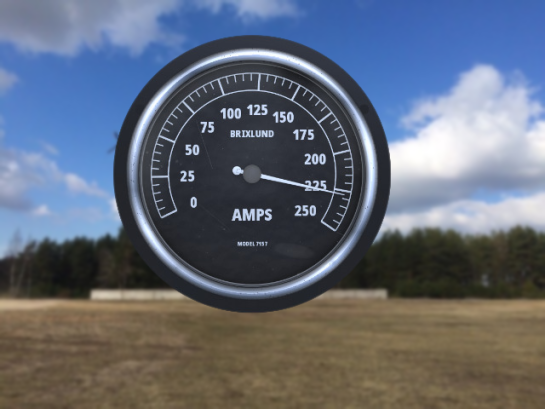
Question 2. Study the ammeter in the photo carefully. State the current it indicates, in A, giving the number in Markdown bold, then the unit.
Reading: **227.5** A
